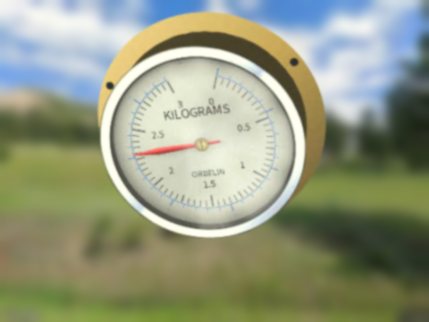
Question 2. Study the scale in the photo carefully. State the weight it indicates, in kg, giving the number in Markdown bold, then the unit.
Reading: **2.3** kg
